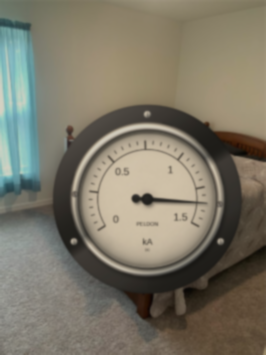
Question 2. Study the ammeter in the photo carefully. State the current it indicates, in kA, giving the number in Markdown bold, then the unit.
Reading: **1.35** kA
